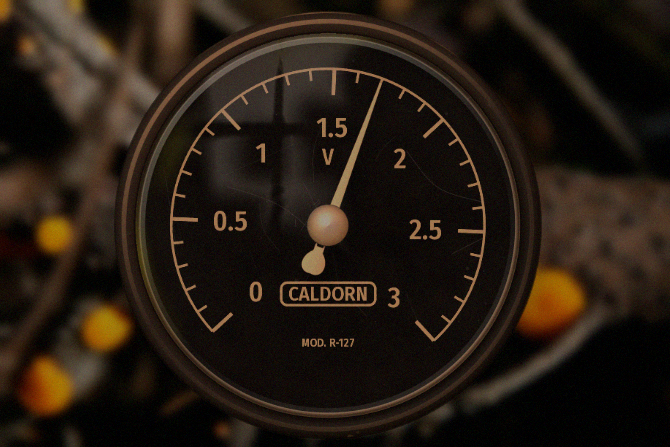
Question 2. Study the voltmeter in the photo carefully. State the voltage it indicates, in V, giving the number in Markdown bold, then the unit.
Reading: **1.7** V
